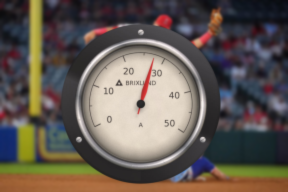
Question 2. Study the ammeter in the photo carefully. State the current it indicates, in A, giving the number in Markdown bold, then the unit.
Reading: **27.5** A
